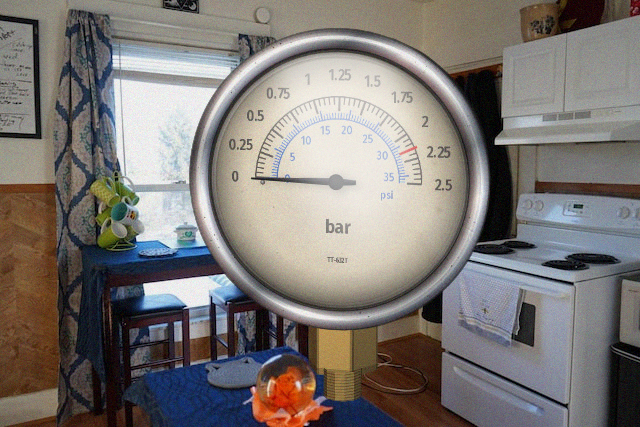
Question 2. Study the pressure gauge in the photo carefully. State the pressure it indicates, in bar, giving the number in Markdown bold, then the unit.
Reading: **0** bar
